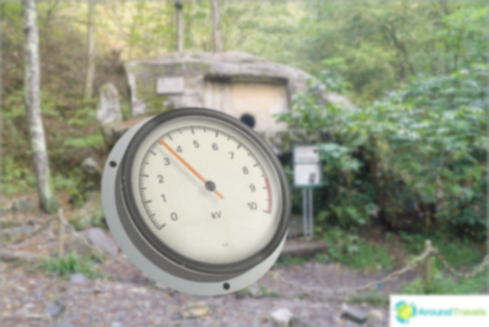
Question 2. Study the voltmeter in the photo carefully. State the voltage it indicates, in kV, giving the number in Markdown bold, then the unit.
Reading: **3.5** kV
